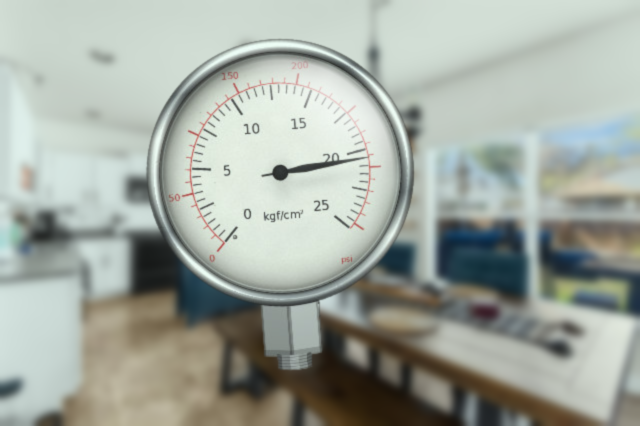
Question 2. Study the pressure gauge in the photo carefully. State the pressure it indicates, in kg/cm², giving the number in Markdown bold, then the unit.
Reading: **20.5** kg/cm²
